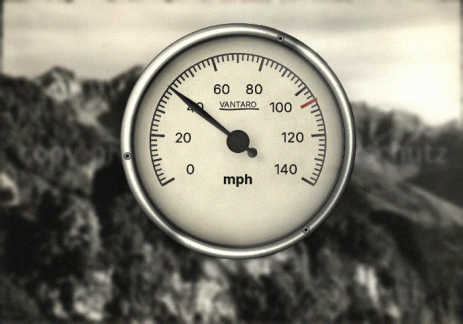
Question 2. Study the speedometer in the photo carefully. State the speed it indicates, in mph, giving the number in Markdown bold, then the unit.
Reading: **40** mph
